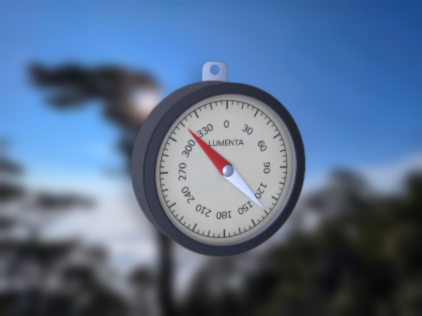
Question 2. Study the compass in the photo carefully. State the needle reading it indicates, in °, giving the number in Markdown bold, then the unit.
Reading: **315** °
